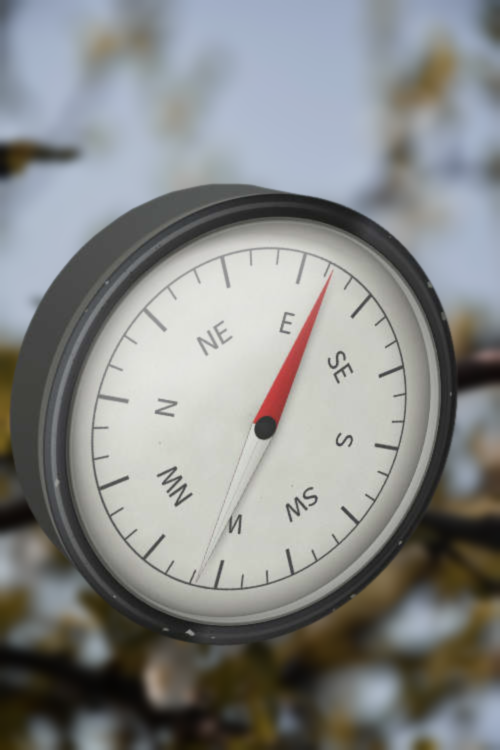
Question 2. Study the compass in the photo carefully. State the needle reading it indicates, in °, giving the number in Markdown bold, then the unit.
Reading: **100** °
